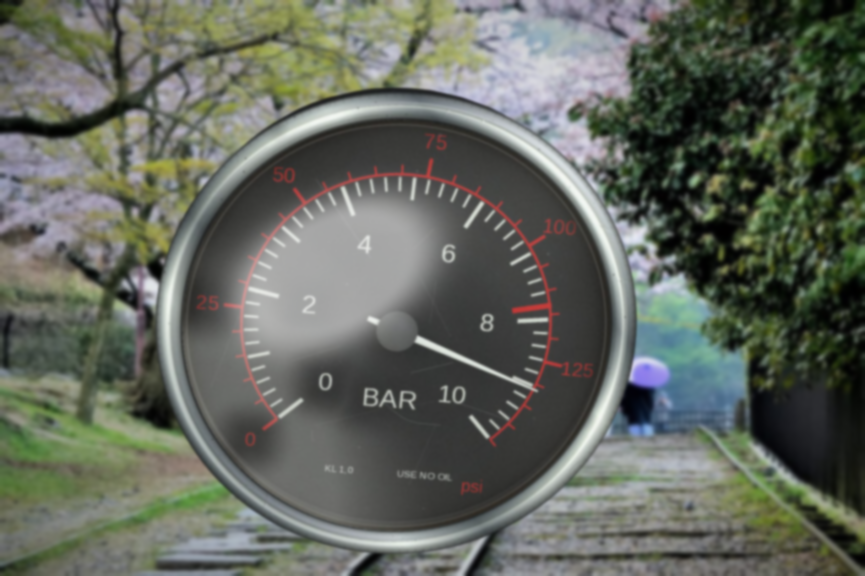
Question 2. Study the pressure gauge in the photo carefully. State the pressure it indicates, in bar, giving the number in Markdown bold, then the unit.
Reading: **9** bar
